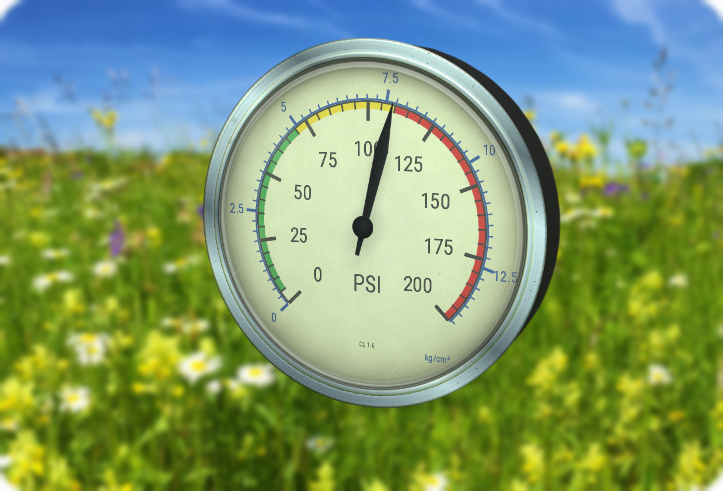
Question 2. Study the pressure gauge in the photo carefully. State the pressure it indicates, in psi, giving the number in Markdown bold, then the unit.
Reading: **110** psi
